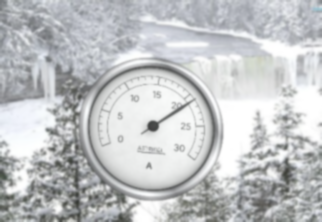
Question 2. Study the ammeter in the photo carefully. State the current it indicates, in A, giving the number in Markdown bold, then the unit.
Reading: **21** A
